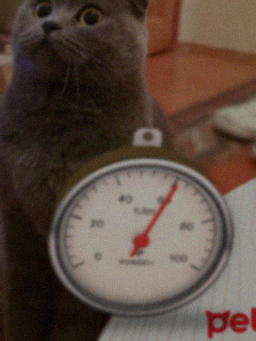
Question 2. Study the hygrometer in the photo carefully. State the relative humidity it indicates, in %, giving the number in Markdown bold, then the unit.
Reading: **60** %
